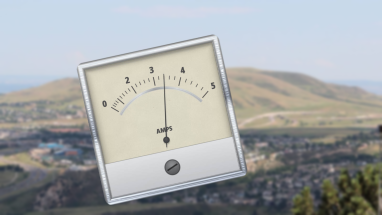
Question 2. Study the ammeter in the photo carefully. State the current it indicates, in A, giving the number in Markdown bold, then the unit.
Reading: **3.4** A
